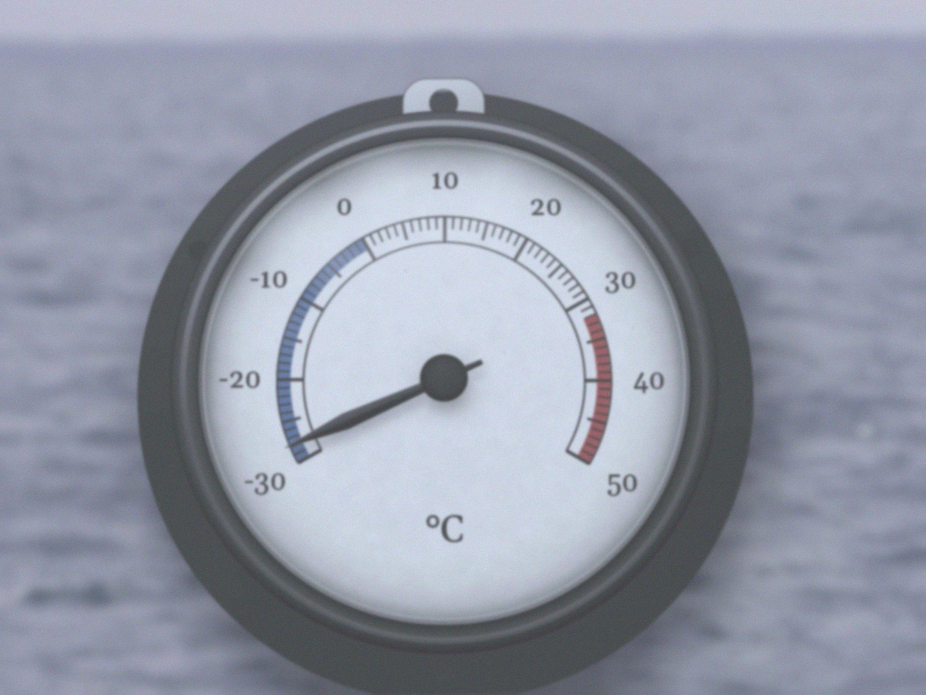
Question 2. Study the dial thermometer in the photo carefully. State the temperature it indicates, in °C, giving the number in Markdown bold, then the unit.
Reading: **-28** °C
